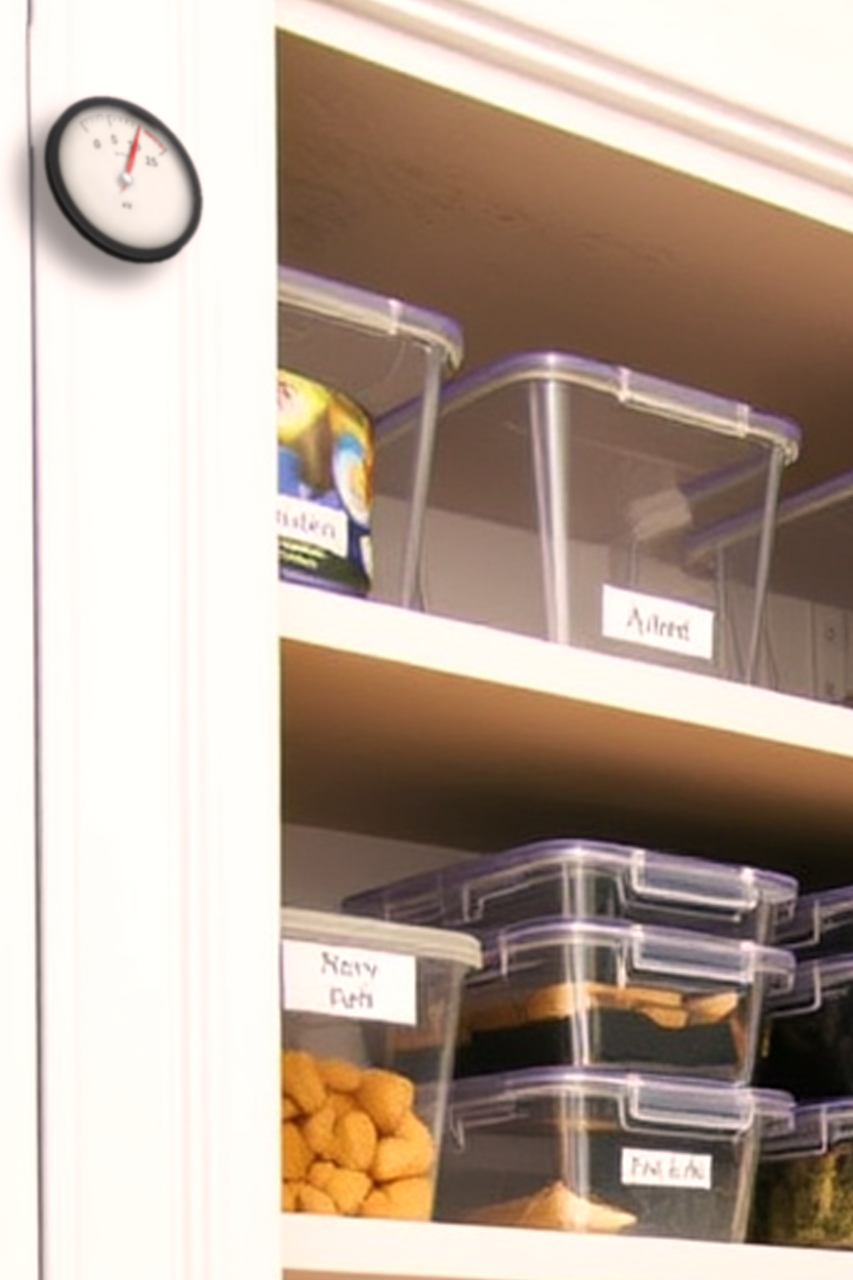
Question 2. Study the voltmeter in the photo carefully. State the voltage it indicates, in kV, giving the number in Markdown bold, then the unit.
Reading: **10** kV
